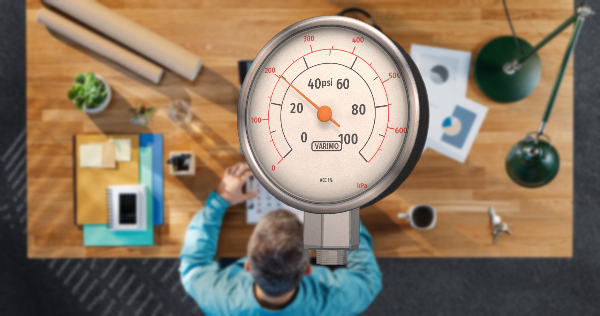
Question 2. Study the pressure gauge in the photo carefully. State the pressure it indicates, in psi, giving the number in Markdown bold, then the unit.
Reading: **30** psi
